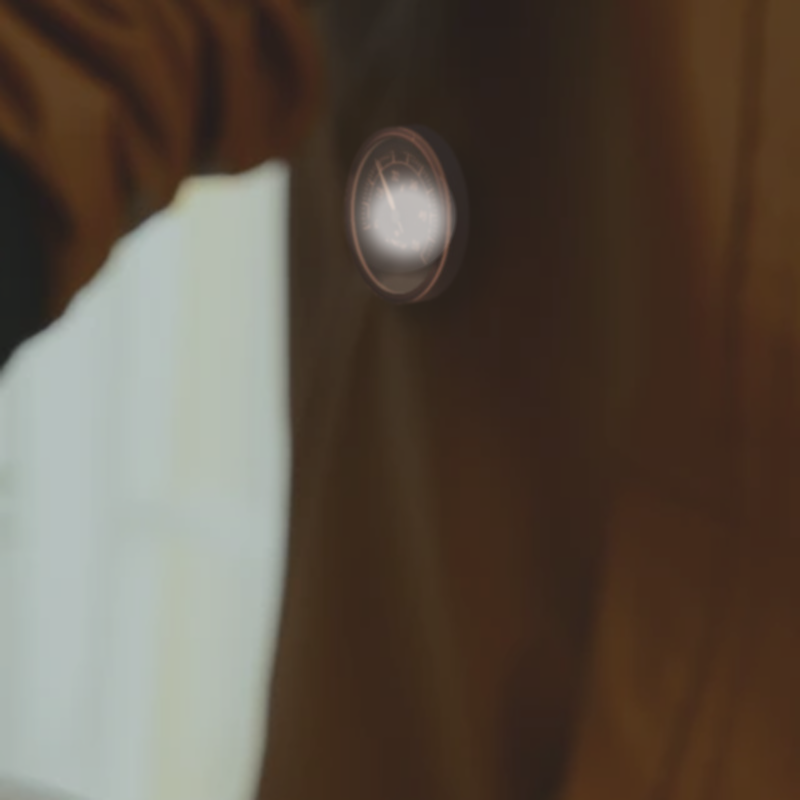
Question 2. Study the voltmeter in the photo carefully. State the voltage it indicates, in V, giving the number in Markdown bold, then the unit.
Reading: **15** V
